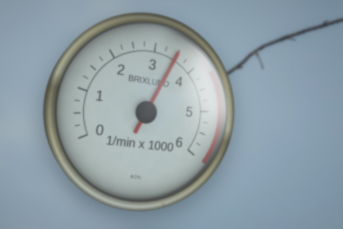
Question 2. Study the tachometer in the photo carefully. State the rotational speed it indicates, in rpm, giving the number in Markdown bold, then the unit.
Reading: **3500** rpm
